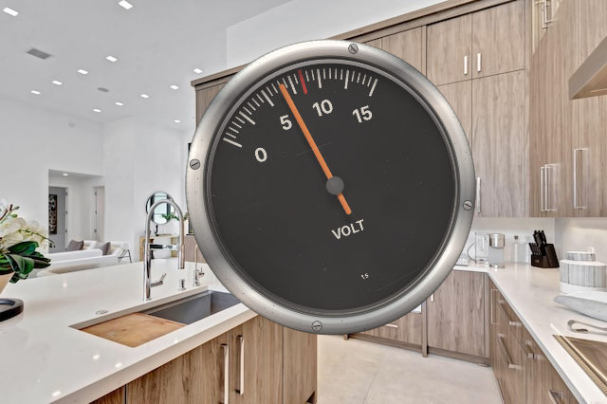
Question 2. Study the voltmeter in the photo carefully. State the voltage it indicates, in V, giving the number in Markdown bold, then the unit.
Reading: **6.5** V
